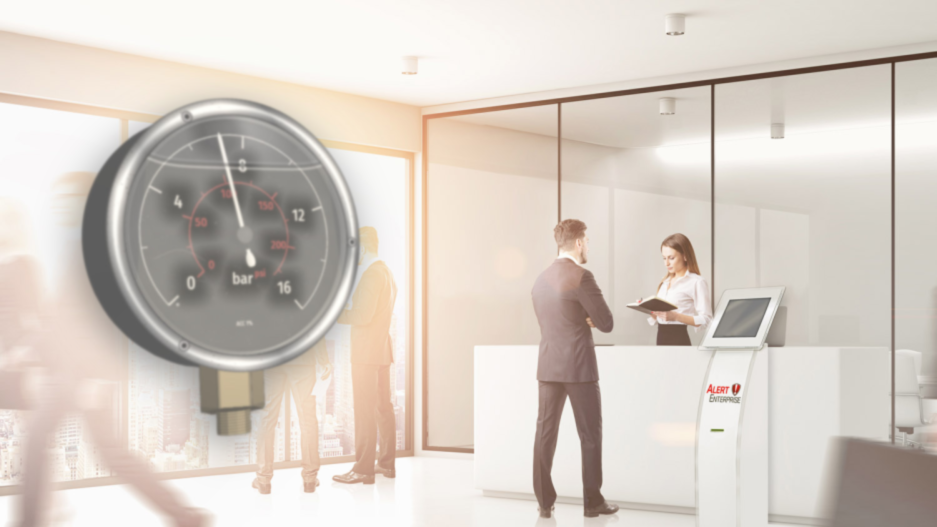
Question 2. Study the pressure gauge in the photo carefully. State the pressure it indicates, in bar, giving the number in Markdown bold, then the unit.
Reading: **7** bar
